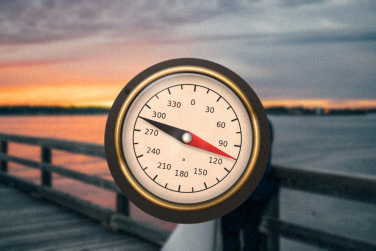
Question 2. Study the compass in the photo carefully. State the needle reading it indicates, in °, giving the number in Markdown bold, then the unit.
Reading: **105** °
